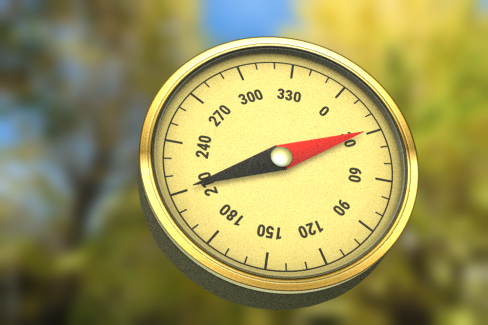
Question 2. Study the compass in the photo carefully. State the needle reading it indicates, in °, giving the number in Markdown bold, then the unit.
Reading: **30** °
